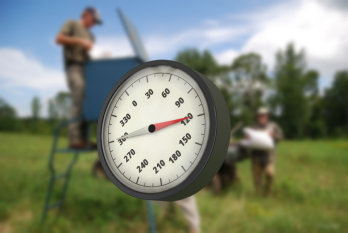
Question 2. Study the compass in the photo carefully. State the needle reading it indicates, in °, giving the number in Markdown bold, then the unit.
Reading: **120** °
